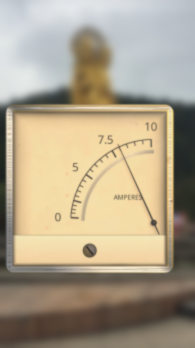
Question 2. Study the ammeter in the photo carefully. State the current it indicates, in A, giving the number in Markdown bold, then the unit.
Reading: **8** A
